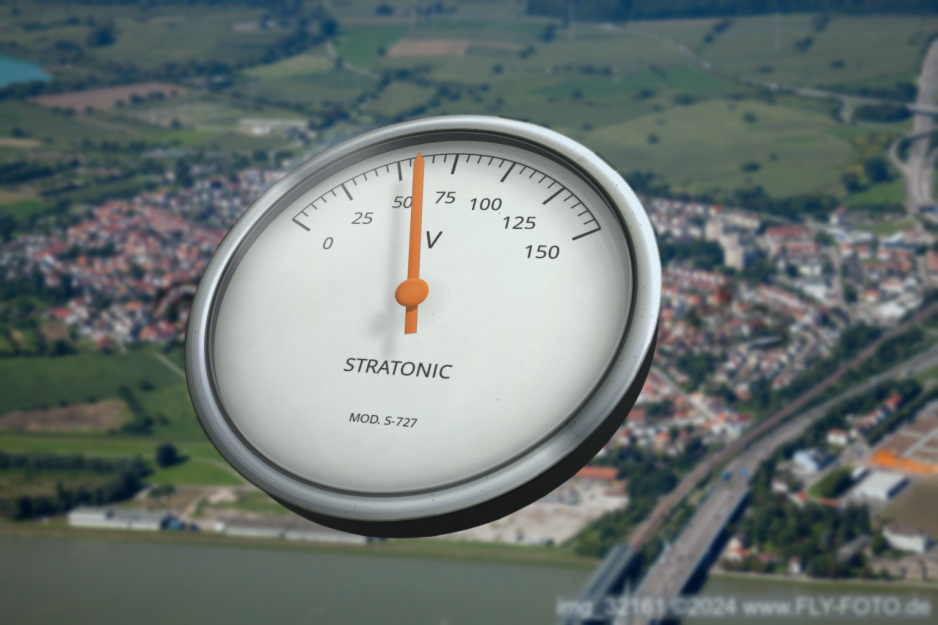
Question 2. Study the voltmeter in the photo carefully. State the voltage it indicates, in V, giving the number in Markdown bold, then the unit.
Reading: **60** V
